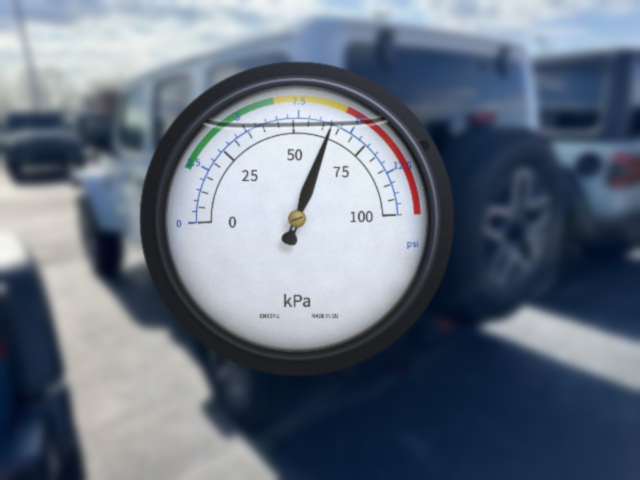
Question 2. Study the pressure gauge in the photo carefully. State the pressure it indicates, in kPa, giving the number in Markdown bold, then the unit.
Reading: **62.5** kPa
